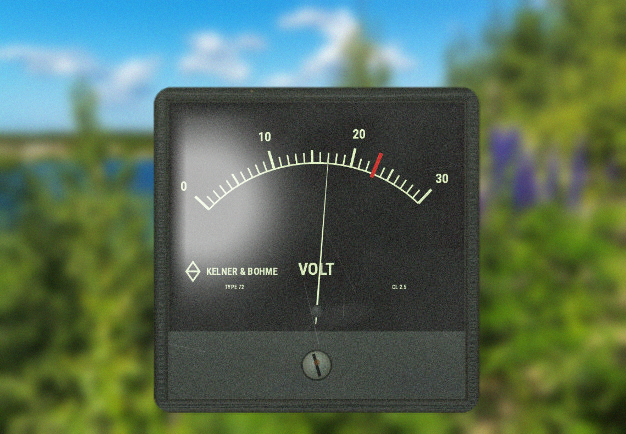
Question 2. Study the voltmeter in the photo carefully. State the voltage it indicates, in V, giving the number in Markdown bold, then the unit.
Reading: **17** V
